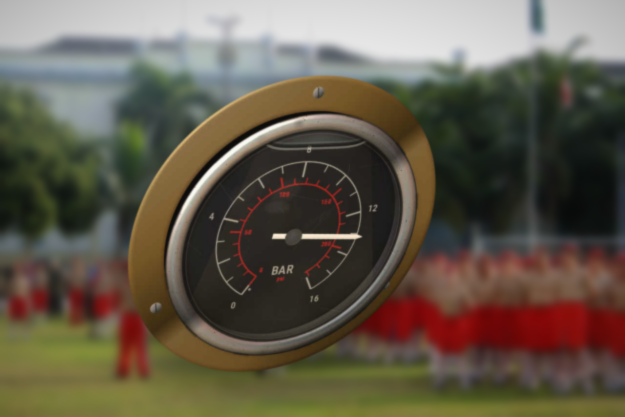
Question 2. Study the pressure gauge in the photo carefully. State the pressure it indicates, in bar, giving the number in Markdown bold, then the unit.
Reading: **13** bar
